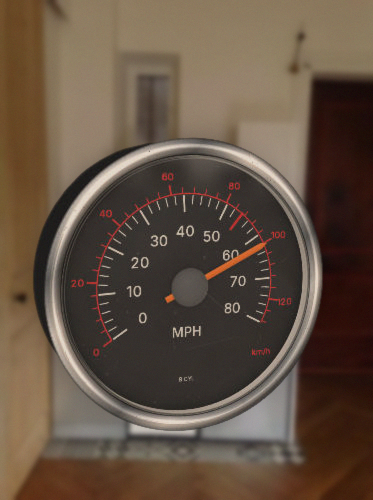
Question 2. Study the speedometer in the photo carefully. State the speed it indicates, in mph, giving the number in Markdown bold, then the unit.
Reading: **62** mph
